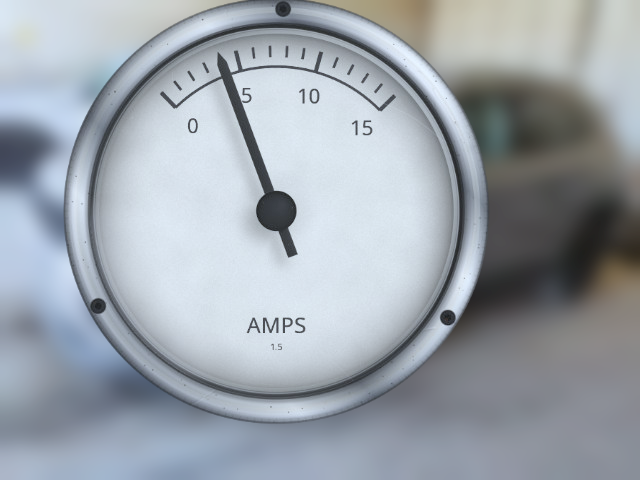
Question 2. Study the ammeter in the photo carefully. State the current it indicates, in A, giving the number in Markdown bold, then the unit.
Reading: **4** A
